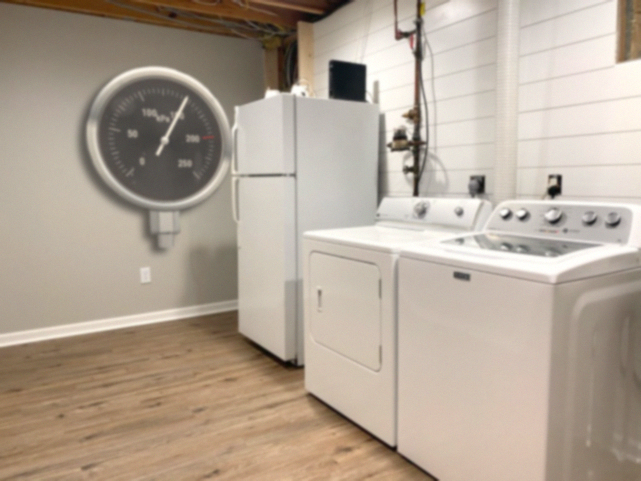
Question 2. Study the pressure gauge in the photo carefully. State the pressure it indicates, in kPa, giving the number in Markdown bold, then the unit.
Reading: **150** kPa
